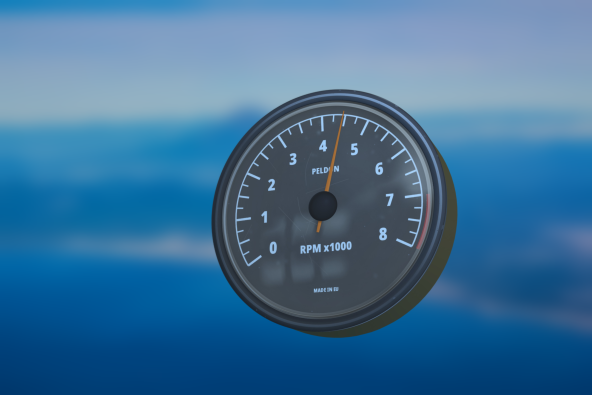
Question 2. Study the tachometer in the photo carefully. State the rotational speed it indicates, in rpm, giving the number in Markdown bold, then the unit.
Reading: **4500** rpm
